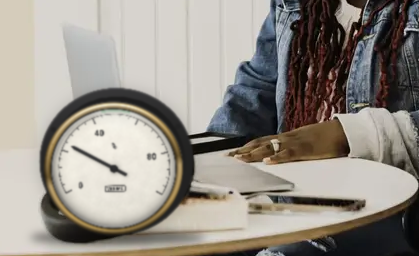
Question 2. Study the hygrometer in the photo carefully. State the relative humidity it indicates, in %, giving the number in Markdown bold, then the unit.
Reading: **24** %
